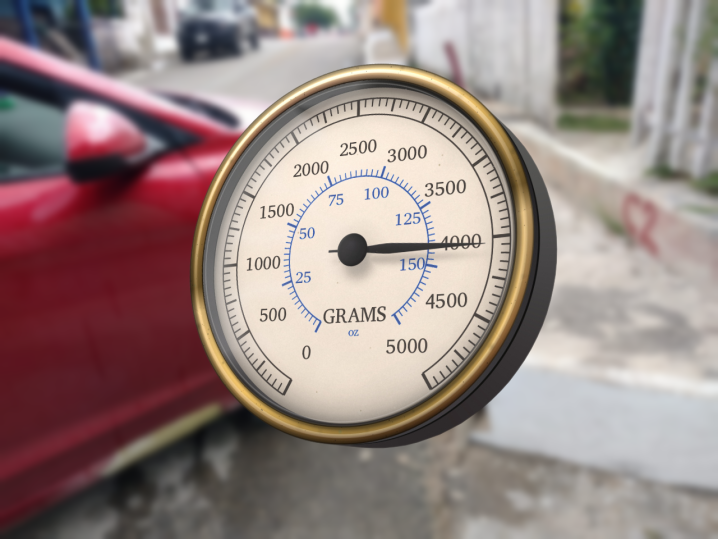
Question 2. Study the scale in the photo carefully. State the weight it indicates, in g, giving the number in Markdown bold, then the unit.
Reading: **4050** g
